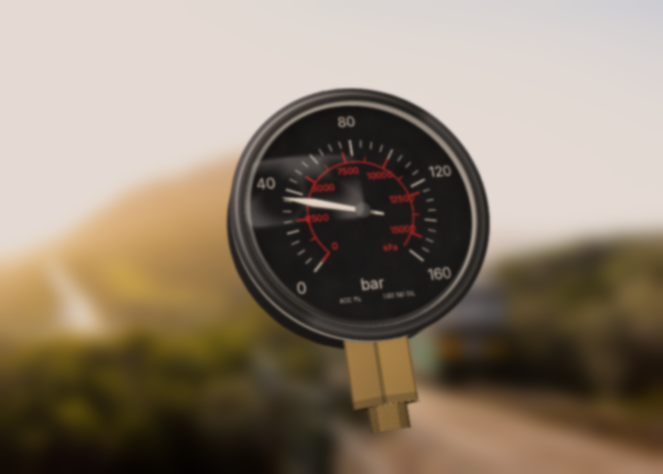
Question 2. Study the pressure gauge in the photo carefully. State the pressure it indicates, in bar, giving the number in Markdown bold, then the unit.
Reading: **35** bar
